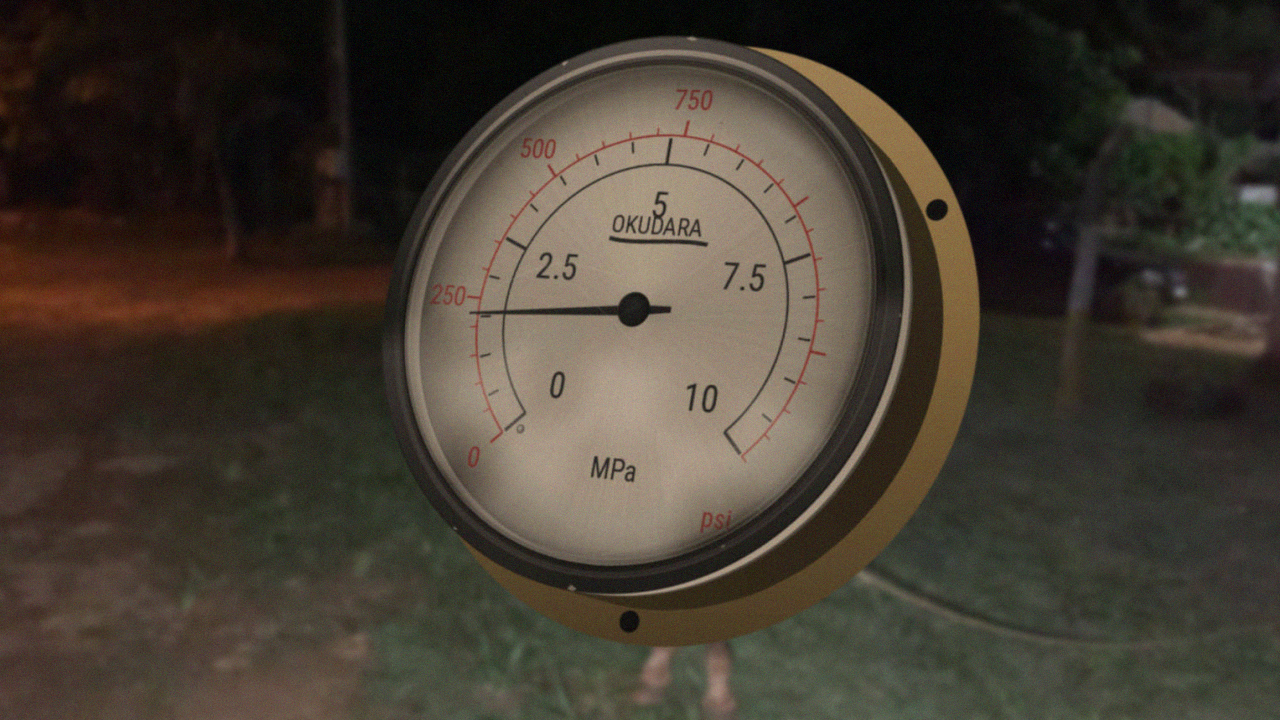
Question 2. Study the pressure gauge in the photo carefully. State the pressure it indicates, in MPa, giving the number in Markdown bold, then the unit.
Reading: **1.5** MPa
